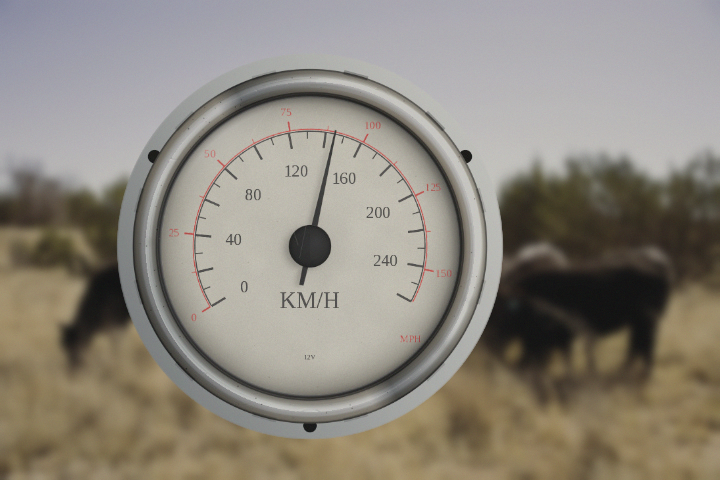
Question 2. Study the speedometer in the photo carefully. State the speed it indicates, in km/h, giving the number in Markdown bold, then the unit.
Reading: **145** km/h
